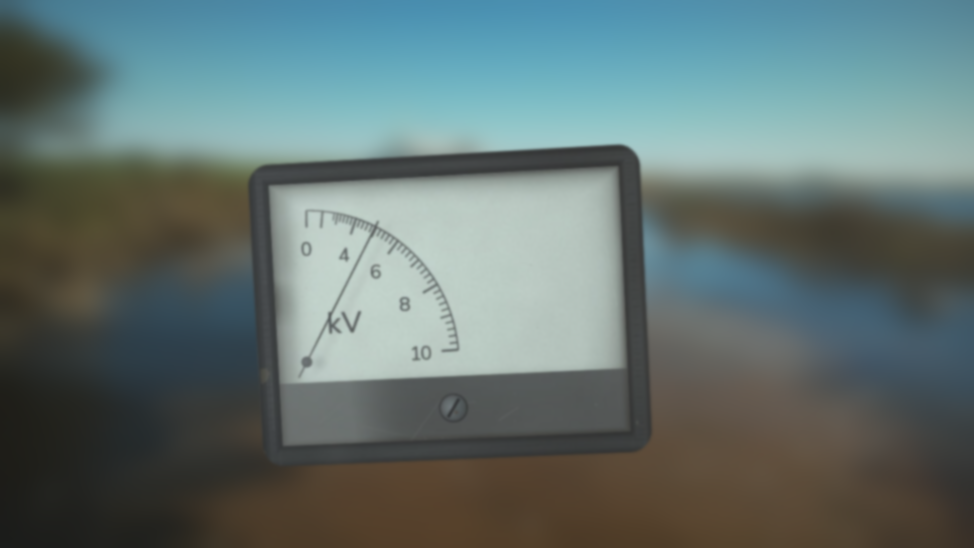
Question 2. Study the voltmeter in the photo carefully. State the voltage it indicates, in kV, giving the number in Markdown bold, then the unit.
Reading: **5** kV
